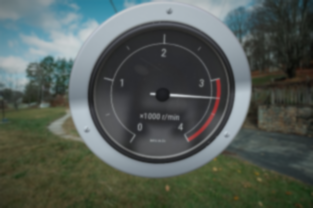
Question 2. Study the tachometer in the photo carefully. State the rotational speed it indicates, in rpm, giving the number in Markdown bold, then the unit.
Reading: **3250** rpm
